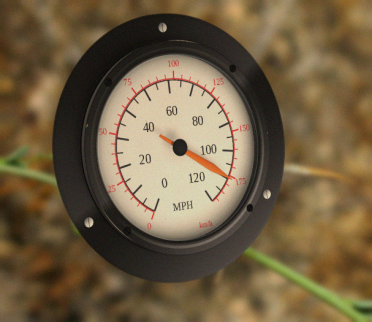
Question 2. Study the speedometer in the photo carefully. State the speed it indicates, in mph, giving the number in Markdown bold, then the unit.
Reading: **110** mph
